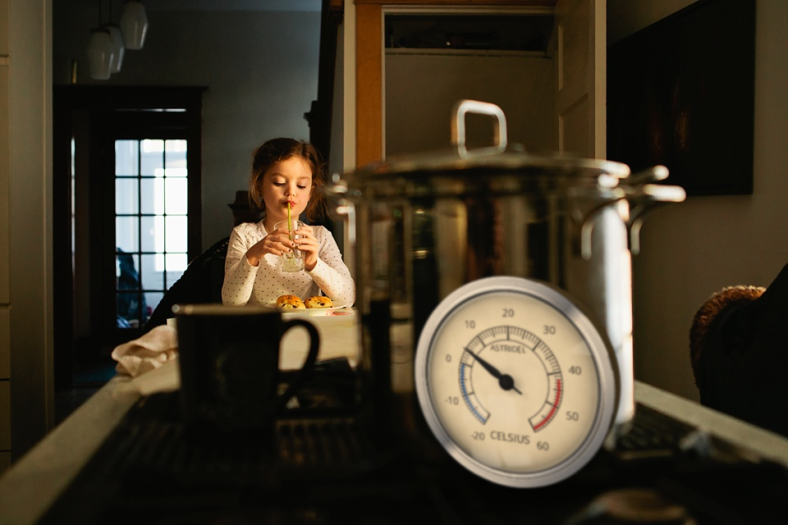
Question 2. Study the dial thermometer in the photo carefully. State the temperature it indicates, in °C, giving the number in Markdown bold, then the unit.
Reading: **5** °C
